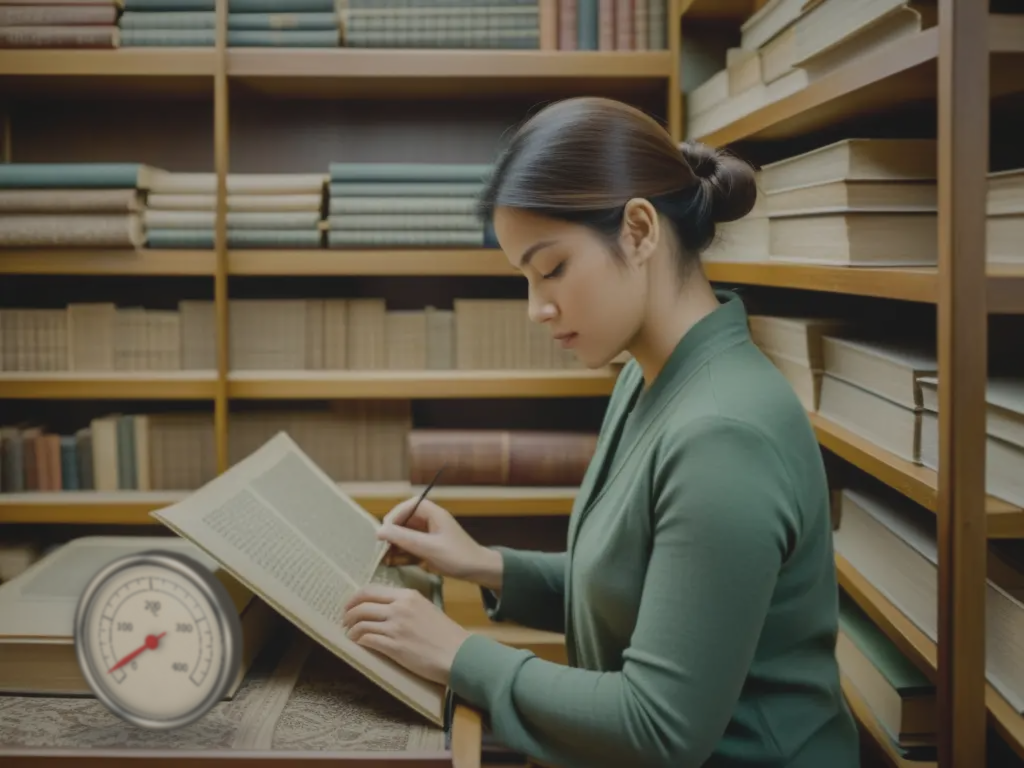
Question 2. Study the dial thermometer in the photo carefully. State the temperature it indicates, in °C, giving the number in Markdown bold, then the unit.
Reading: **20** °C
